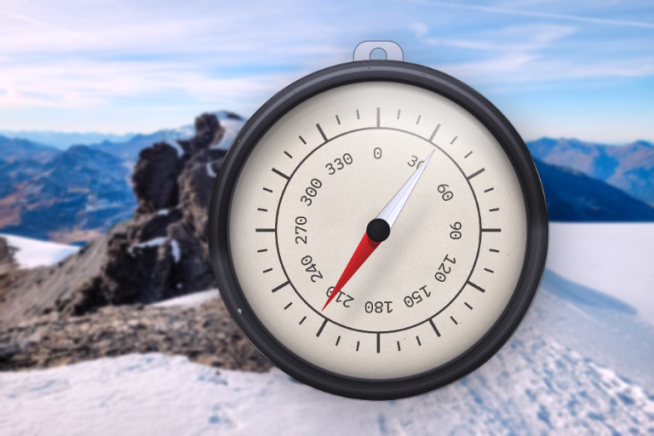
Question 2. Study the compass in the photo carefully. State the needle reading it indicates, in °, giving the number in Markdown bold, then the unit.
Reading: **215** °
